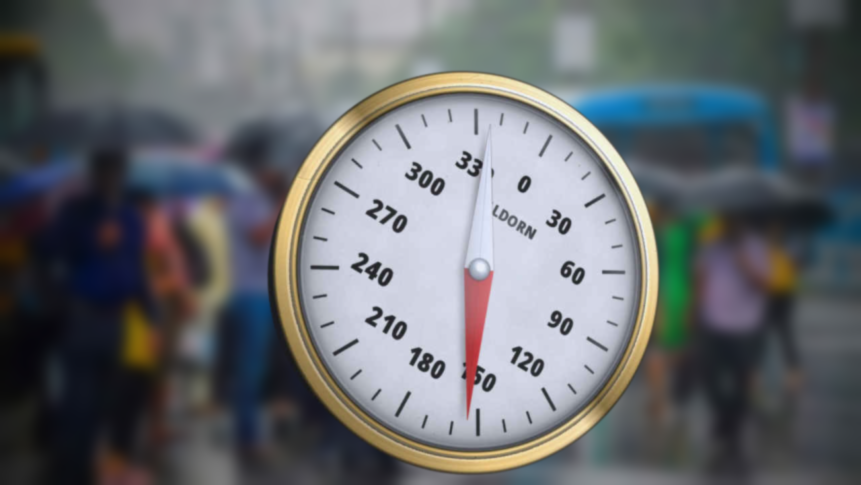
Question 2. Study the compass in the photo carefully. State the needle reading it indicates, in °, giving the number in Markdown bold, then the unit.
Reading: **155** °
